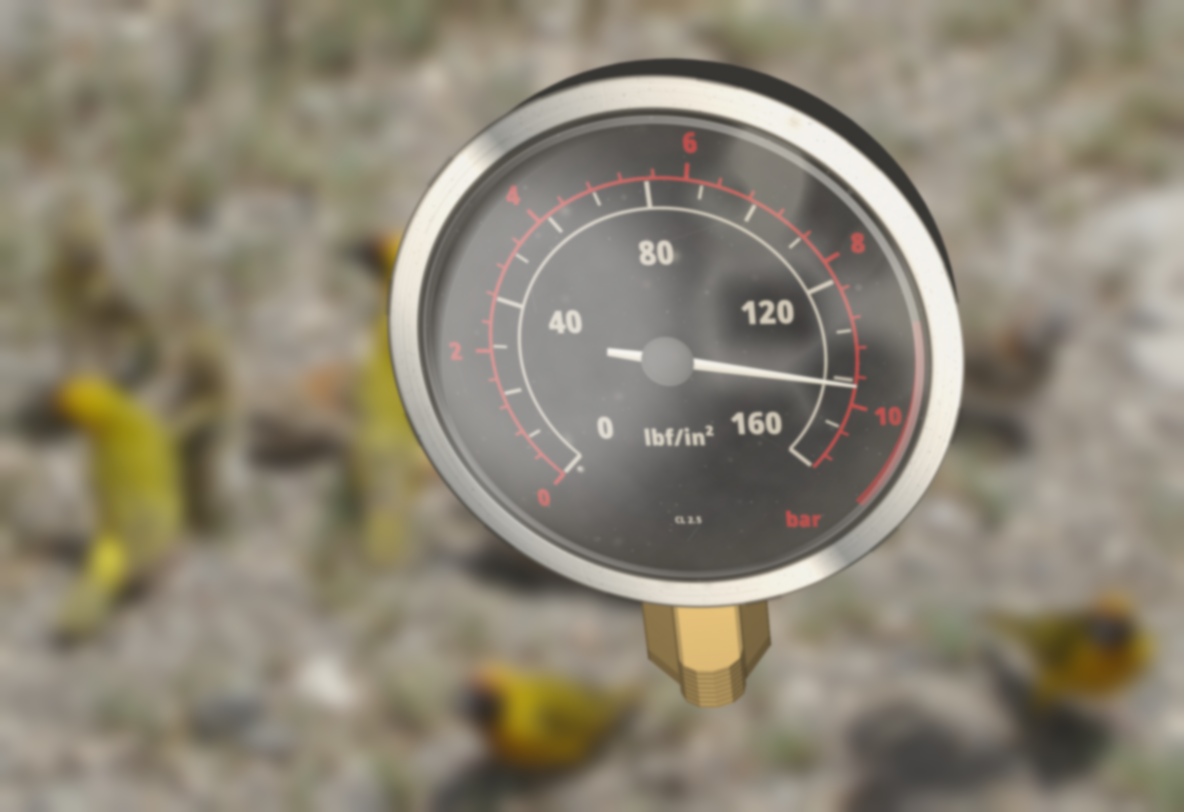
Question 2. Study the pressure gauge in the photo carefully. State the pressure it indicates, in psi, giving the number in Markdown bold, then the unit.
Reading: **140** psi
